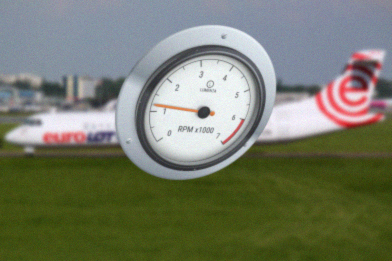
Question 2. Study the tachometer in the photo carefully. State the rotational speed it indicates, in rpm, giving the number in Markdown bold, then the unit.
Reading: **1250** rpm
